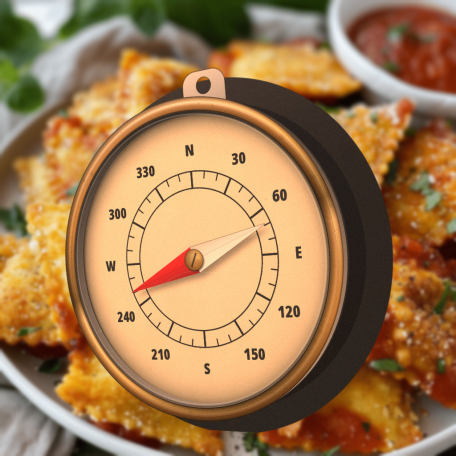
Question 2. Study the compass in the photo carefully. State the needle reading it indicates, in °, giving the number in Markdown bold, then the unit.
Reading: **250** °
